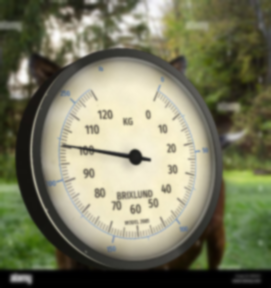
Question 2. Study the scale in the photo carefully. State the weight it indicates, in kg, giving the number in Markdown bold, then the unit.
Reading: **100** kg
